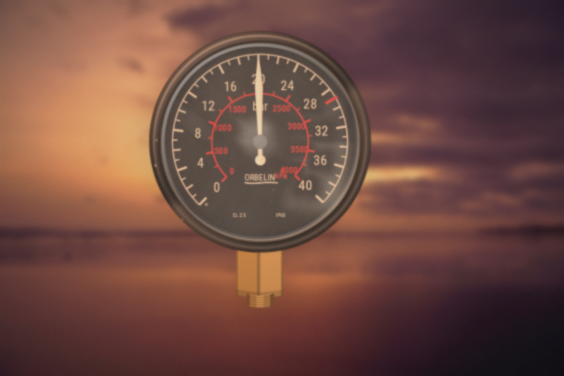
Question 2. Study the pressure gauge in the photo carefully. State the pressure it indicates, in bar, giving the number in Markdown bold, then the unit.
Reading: **20** bar
